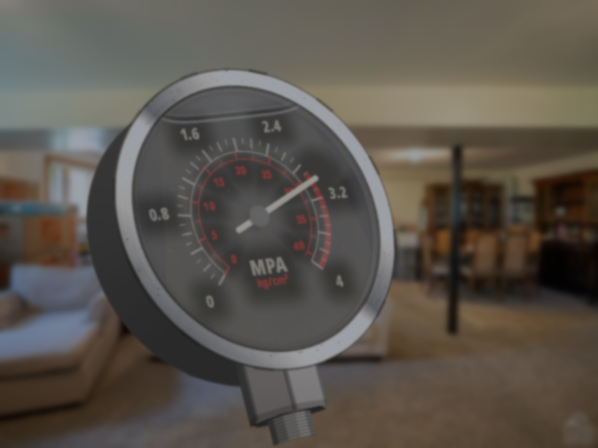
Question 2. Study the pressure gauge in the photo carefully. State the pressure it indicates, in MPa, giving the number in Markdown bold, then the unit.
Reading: **3** MPa
